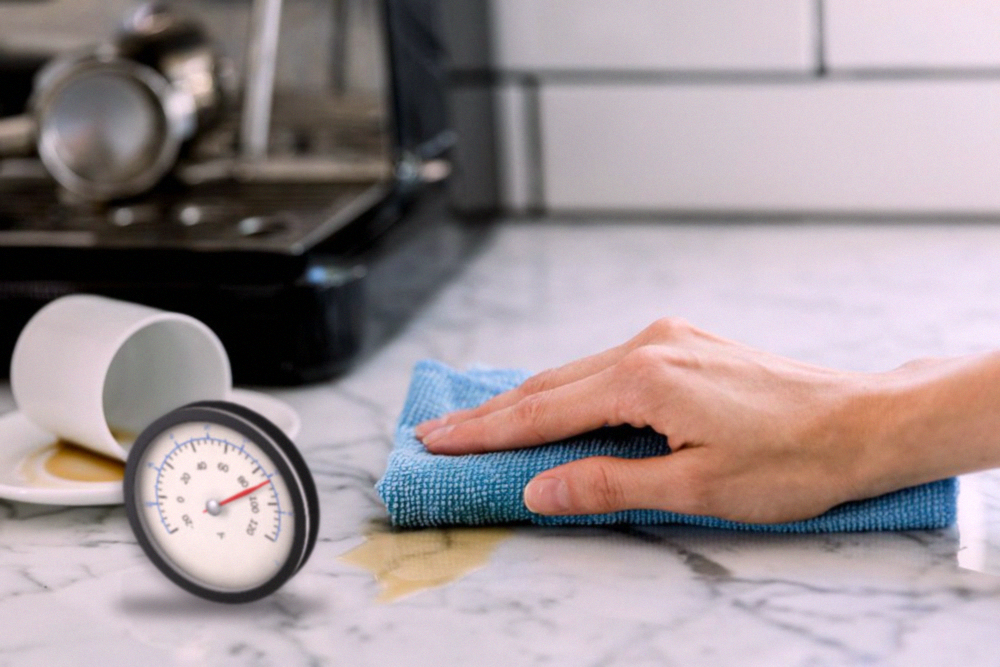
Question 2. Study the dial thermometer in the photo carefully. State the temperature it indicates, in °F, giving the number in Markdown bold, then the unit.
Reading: **88** °F
